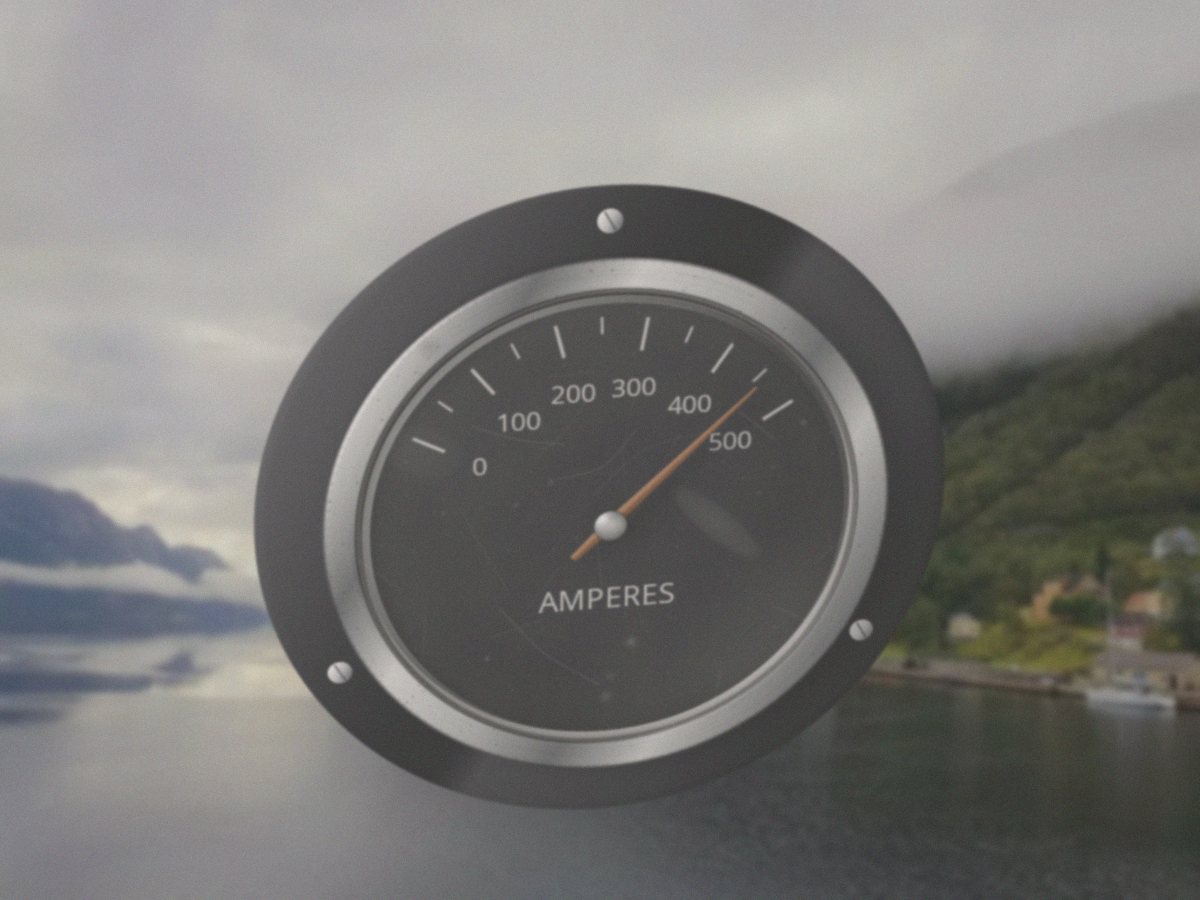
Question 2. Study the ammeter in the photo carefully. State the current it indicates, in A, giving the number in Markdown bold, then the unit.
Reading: **450** A
